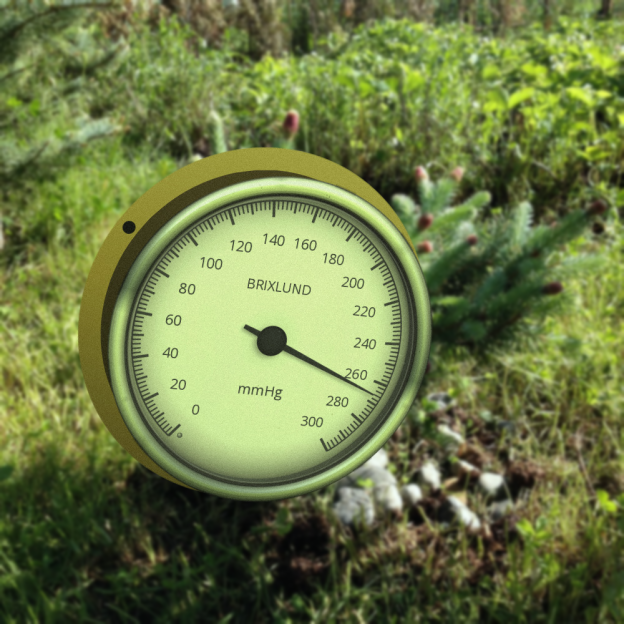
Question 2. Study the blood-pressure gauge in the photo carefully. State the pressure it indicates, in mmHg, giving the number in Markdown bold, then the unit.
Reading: **266** mmHg
